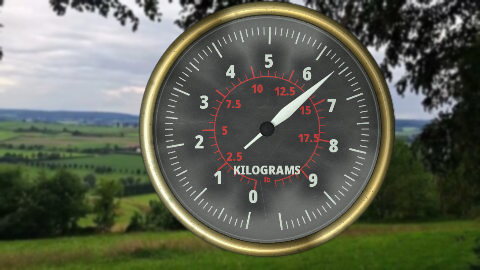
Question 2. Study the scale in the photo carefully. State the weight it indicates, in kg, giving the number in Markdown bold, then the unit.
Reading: **6.4** kg
